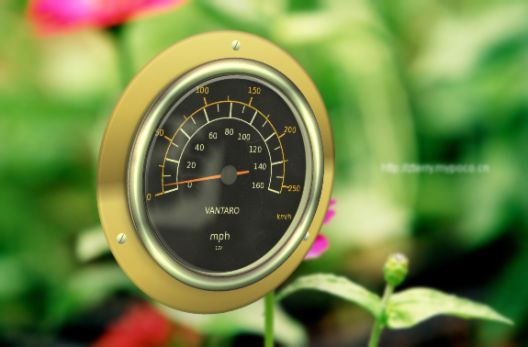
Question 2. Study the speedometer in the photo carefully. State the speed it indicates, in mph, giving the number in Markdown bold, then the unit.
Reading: **5** mph
